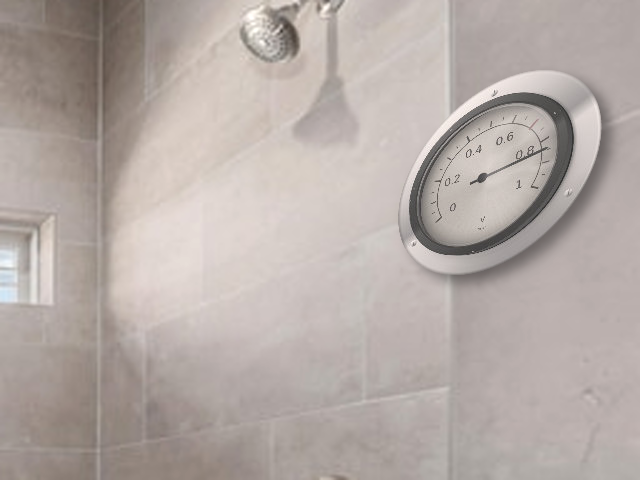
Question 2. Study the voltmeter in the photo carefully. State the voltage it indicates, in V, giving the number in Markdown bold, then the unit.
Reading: **0.85** V
